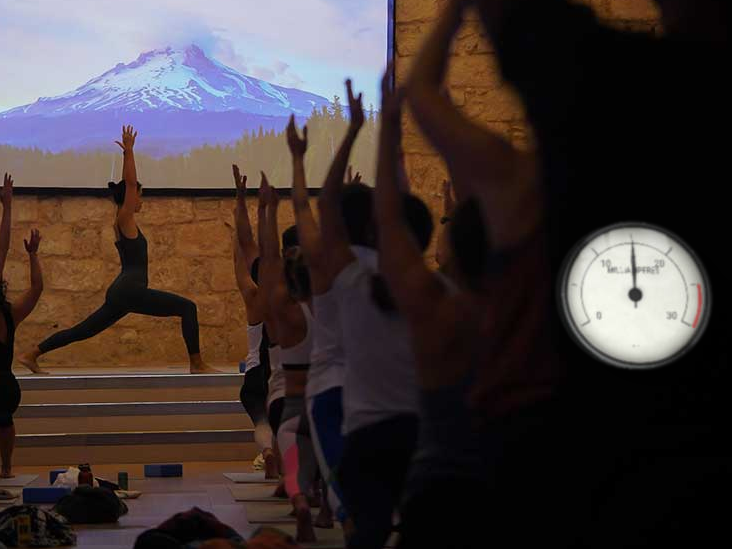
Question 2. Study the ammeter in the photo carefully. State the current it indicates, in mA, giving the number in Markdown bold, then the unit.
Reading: **15** mA
